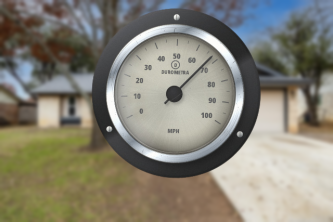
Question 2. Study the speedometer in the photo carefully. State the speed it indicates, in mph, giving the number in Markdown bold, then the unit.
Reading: **67.5** mph
